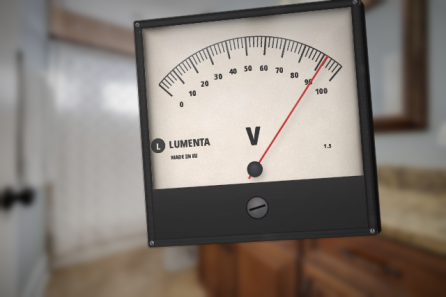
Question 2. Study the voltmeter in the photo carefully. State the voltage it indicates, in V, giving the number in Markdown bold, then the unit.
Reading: **92** V
